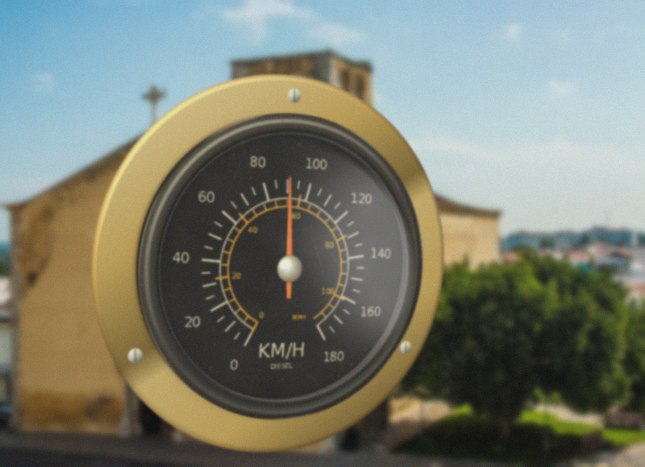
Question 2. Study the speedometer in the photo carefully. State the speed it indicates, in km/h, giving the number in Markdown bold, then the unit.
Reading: **90** km/h
